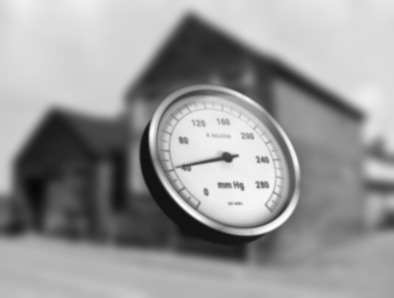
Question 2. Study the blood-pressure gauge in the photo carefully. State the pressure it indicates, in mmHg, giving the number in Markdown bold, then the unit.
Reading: **40** mmHg
